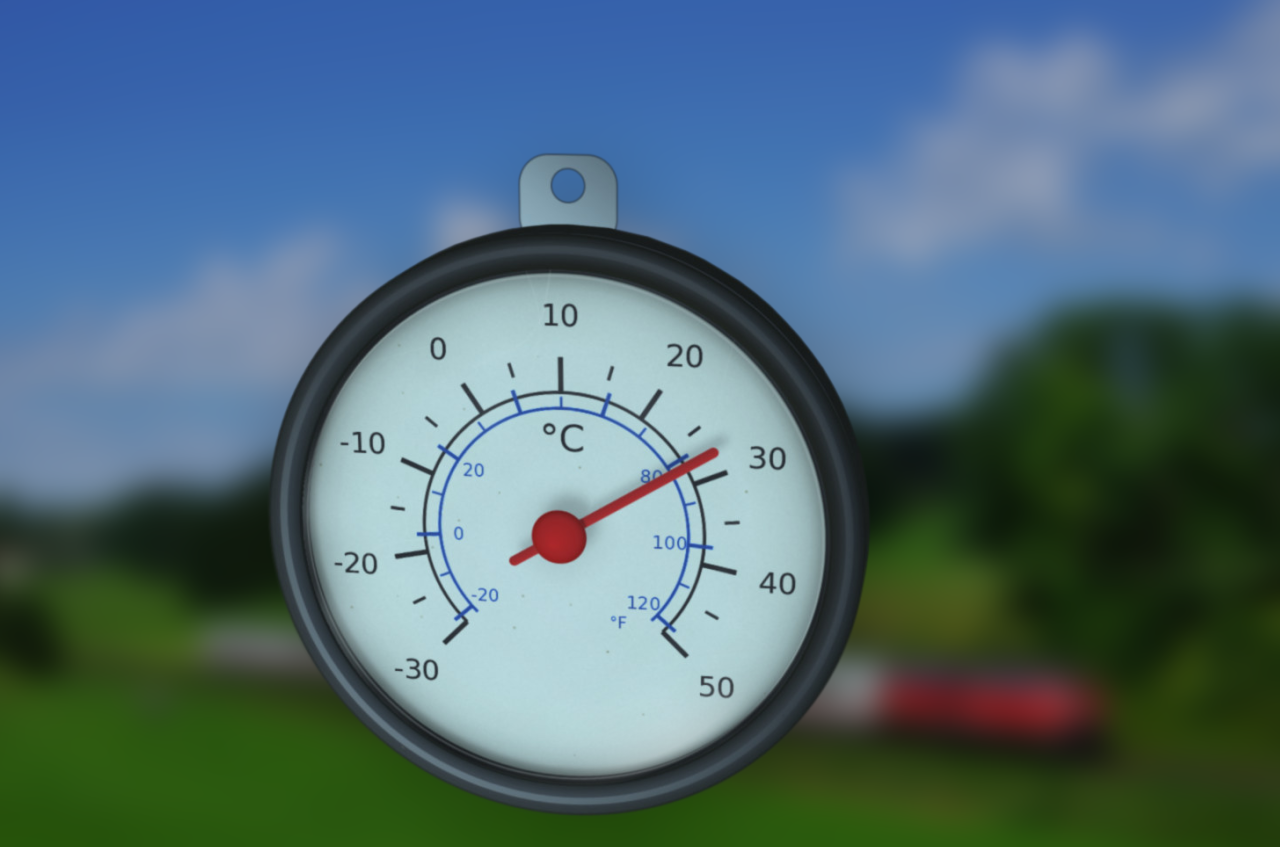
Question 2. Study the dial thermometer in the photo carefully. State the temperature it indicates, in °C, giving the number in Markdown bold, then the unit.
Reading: **27.5** °C
